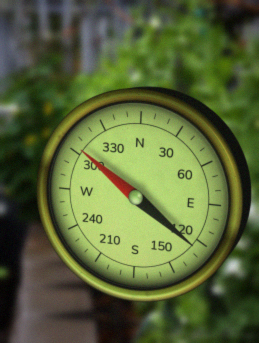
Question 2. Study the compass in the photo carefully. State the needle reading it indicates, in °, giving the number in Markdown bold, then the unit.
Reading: **305** °
